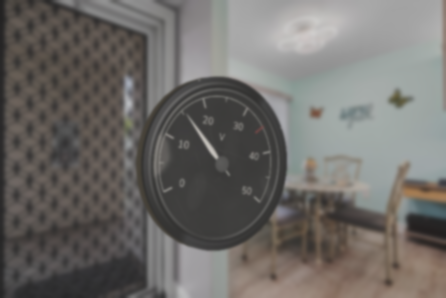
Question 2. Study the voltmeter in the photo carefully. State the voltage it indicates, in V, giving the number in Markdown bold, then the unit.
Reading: **15** V
